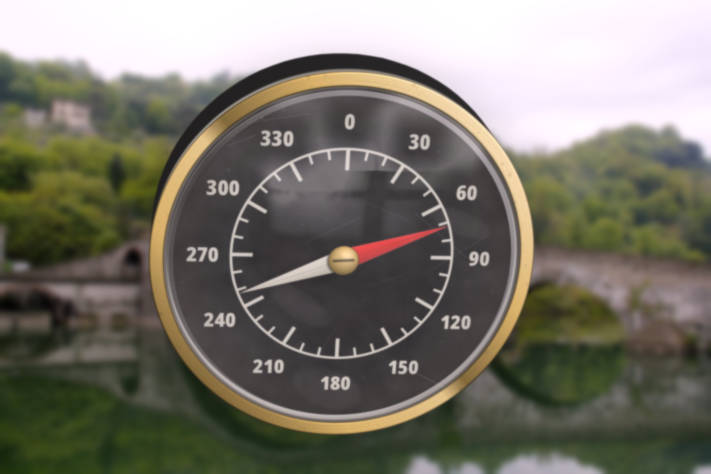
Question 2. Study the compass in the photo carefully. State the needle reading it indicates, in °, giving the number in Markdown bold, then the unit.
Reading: **70** °
